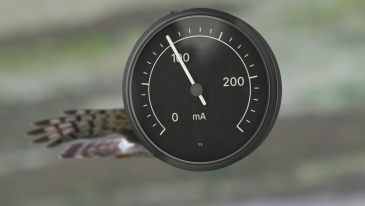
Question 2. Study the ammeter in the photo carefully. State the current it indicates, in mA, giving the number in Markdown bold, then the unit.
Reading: **100** mA
